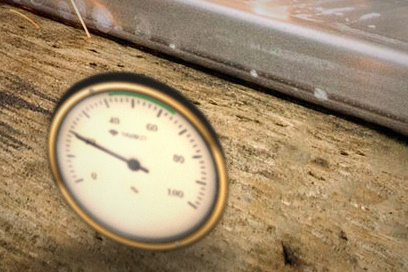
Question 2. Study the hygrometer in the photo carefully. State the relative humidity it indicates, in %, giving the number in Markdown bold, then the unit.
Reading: **20** %
